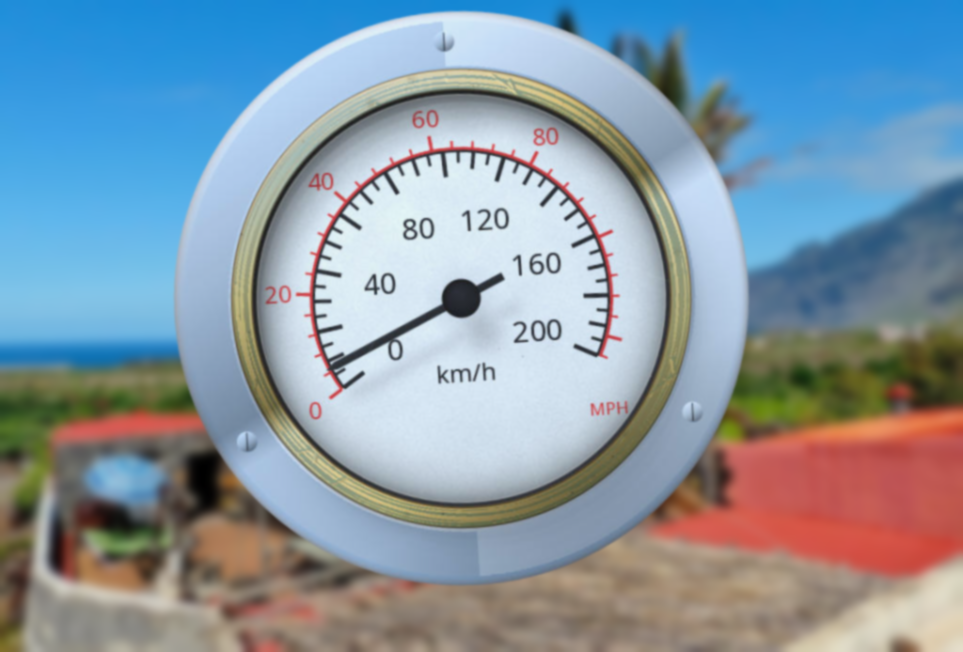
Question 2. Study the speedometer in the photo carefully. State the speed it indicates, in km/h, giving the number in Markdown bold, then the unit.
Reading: **7.5** km/h
